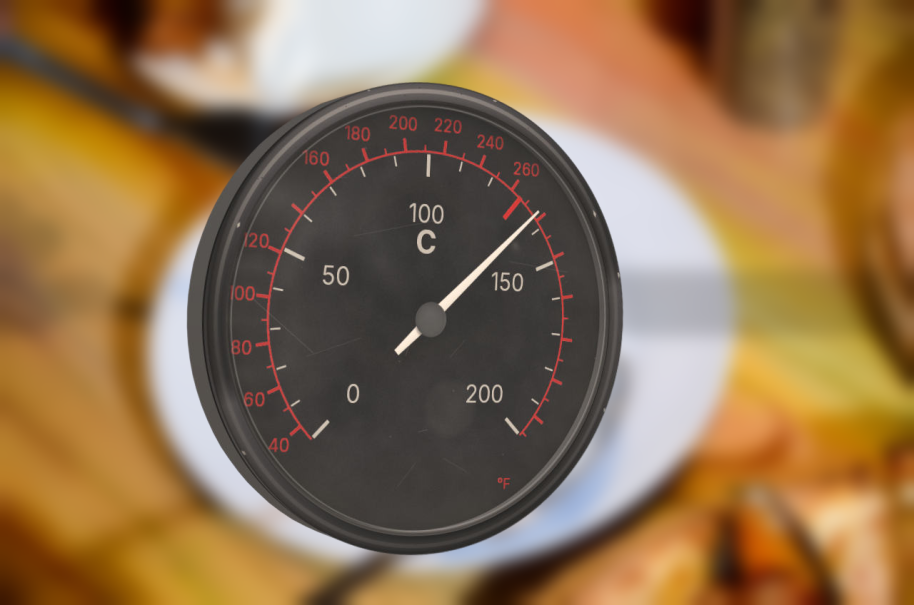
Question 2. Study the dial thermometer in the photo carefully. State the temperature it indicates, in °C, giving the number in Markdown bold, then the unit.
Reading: **135** °C
